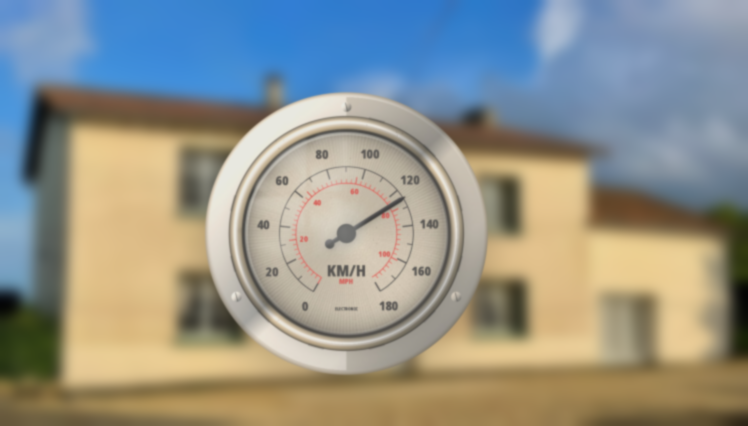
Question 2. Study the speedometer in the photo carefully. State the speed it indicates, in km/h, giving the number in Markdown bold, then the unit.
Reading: **125** km/h
